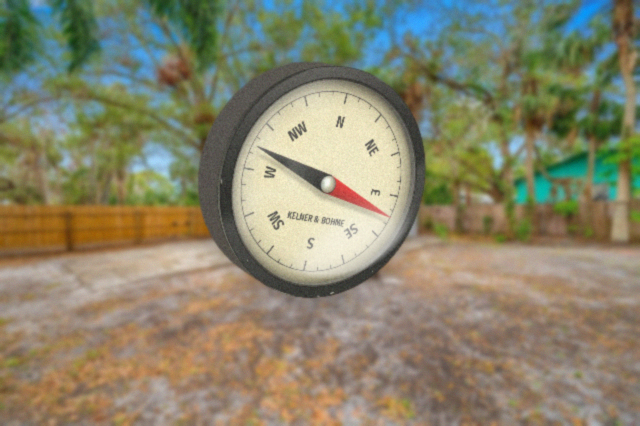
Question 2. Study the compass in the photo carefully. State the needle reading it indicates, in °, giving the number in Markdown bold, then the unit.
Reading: **105** °
